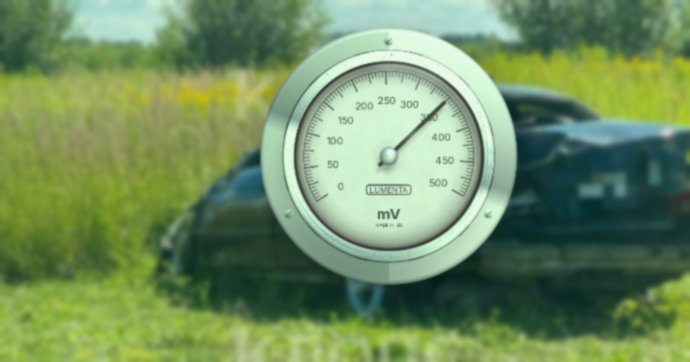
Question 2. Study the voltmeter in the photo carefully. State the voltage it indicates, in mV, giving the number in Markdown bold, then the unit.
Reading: **350** mV
